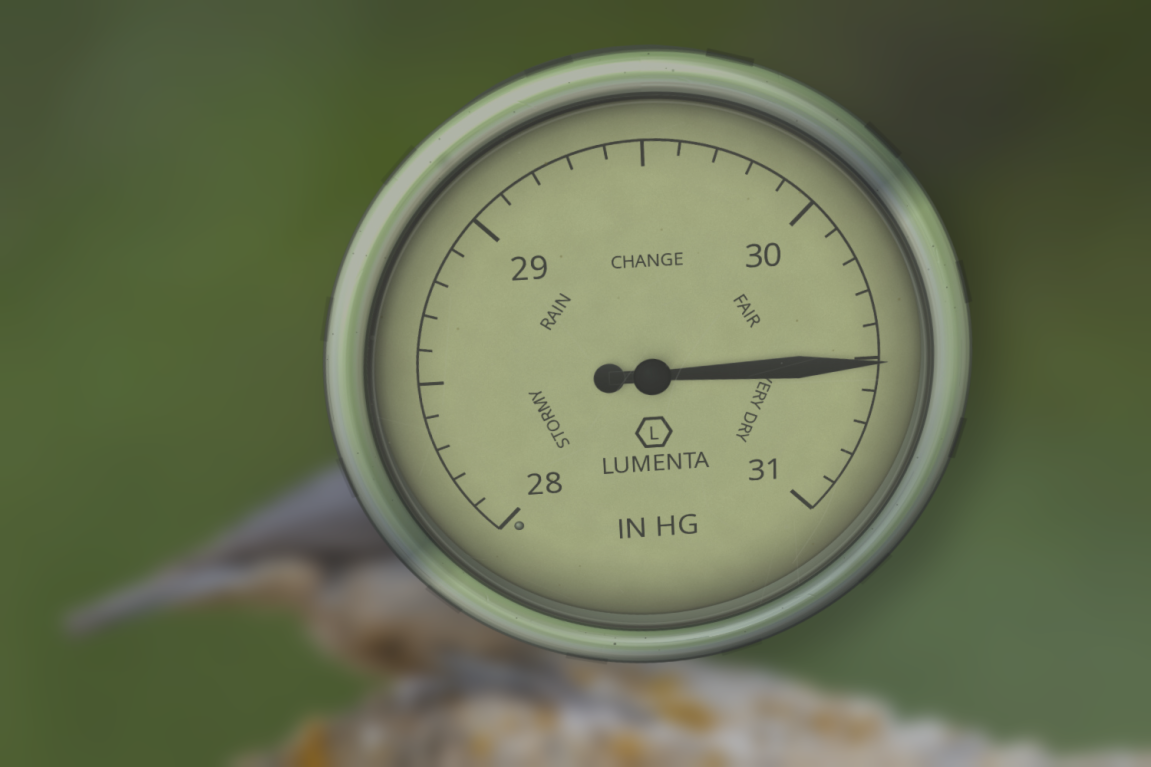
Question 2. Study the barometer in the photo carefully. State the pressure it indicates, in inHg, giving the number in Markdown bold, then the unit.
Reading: **30.5** inHg
